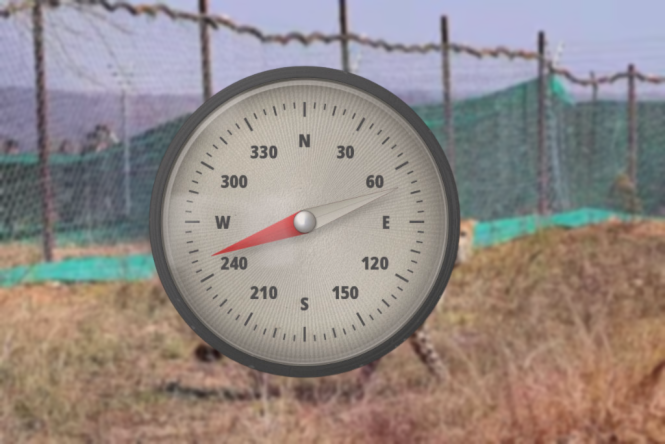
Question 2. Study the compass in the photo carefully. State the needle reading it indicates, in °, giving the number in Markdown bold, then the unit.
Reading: **250** °
